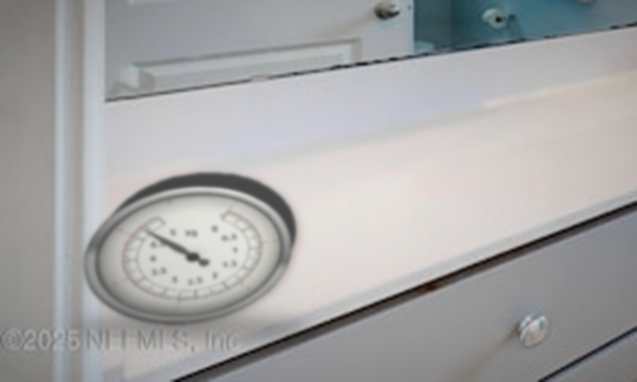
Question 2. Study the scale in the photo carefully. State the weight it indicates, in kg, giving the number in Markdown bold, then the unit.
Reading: **4.75** kg
